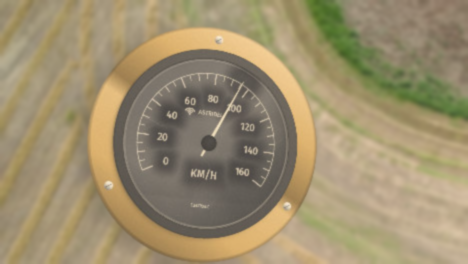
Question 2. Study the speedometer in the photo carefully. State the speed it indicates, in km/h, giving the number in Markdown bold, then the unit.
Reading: **95** km/h
